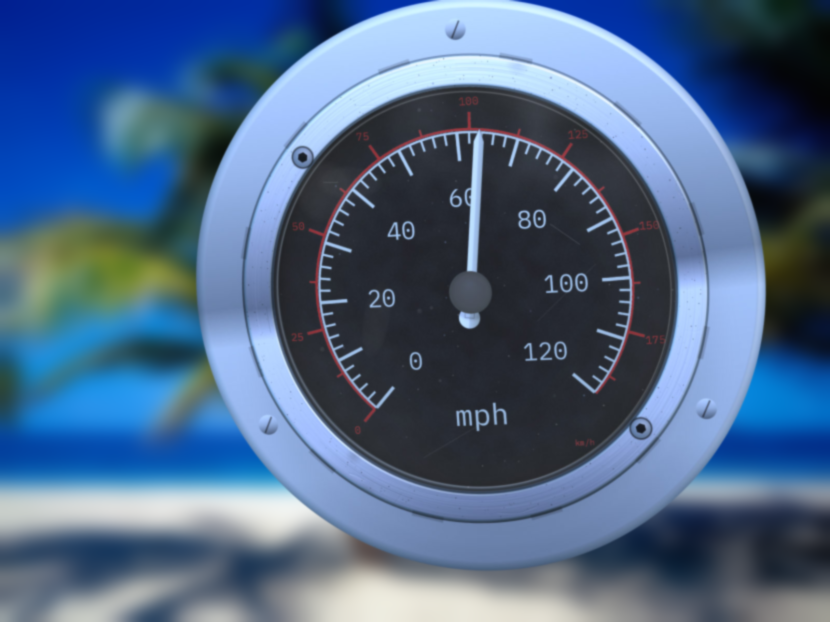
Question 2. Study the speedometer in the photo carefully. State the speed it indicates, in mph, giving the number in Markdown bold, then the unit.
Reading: **64** mph
